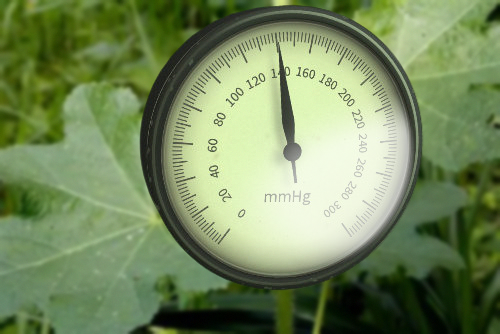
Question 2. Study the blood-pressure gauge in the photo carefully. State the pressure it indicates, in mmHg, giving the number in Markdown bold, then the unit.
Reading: **140** mmHg
